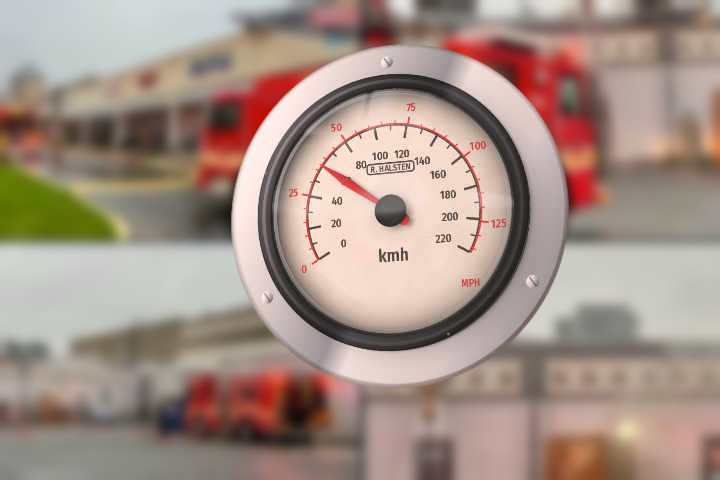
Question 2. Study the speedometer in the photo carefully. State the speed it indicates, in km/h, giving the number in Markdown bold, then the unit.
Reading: **60** km/h
